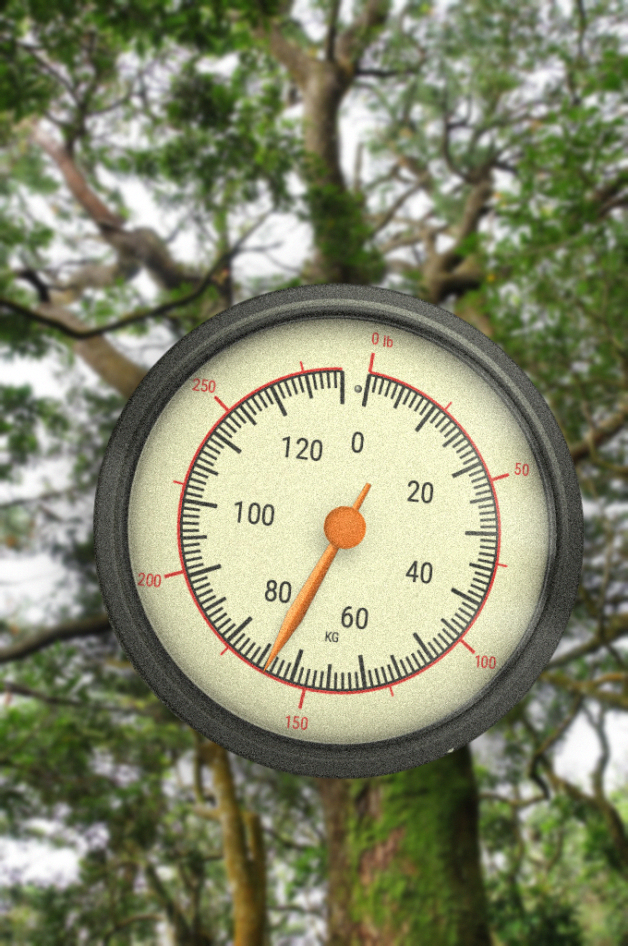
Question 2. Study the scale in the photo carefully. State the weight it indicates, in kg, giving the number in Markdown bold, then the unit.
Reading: **74** kg
